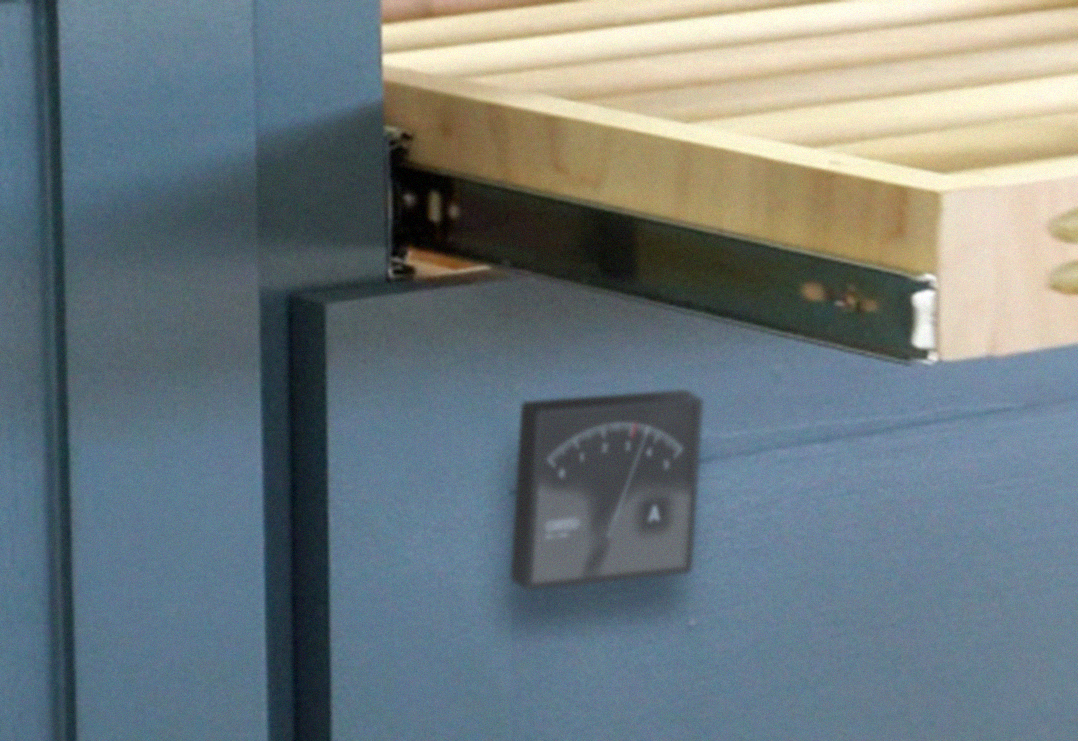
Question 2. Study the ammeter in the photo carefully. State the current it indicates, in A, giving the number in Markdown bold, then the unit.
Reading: **3.5** A
